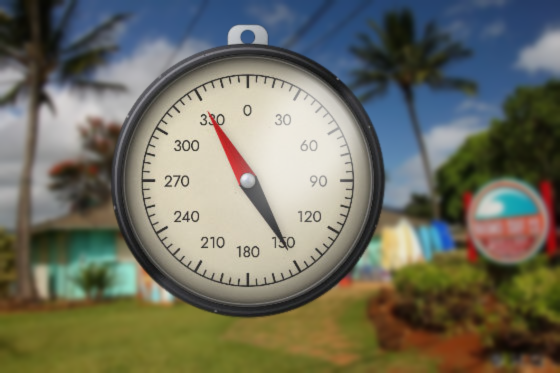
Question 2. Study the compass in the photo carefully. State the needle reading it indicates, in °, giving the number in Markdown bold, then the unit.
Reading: **330** °
